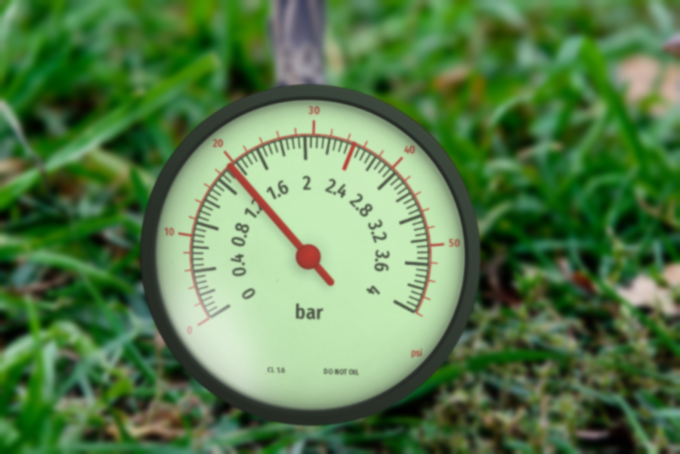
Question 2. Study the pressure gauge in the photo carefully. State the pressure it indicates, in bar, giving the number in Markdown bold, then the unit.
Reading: **1.35** bar
